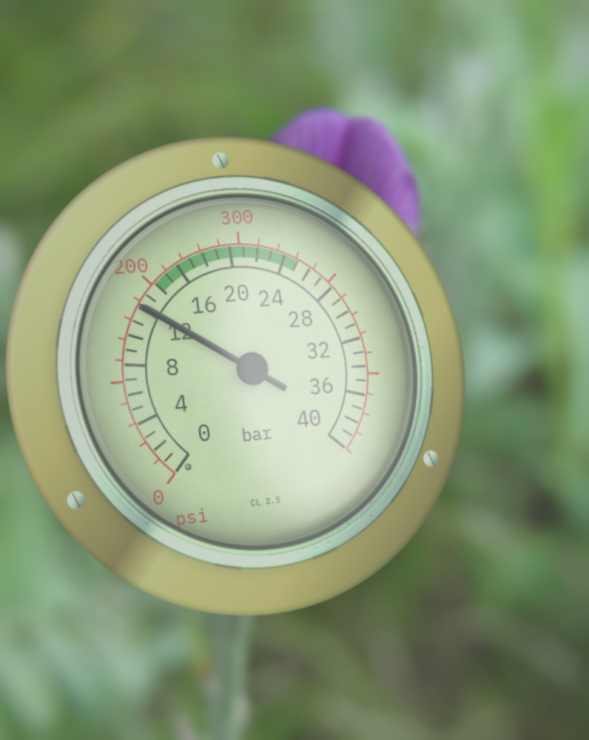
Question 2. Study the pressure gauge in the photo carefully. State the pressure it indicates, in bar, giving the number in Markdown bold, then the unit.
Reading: **12** bar
